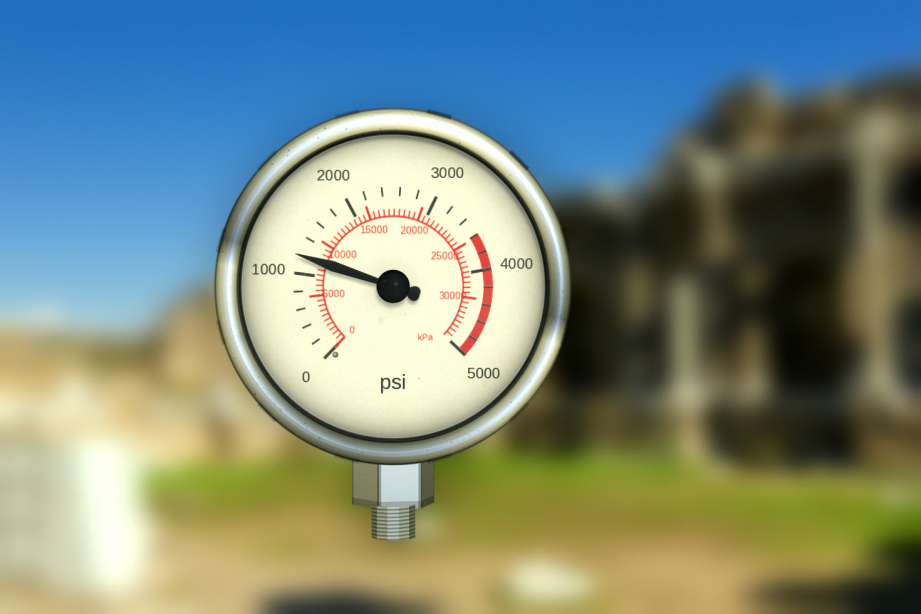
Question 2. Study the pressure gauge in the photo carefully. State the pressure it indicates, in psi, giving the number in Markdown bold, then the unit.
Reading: **1200** psi
